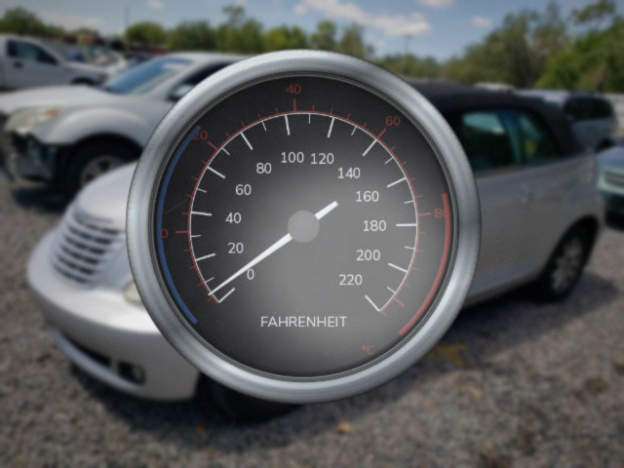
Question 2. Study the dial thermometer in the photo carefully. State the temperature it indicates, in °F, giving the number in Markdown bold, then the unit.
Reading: **5** °F
